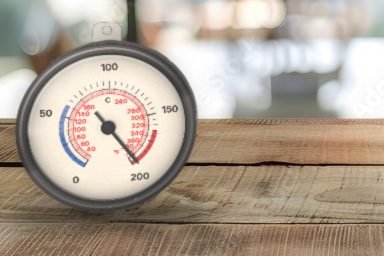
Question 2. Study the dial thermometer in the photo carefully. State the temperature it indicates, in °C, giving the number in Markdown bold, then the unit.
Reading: **195** °C
